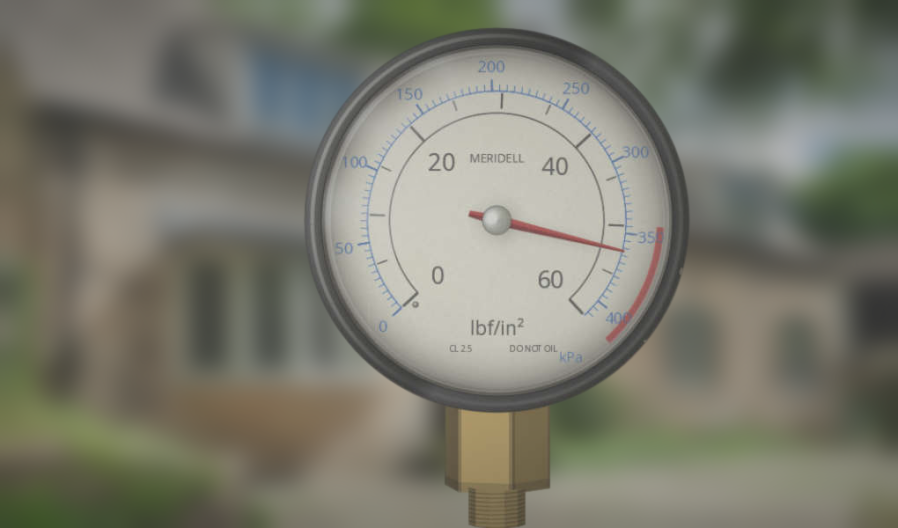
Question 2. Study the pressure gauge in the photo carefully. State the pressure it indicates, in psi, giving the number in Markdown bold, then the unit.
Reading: **52.5** psi
